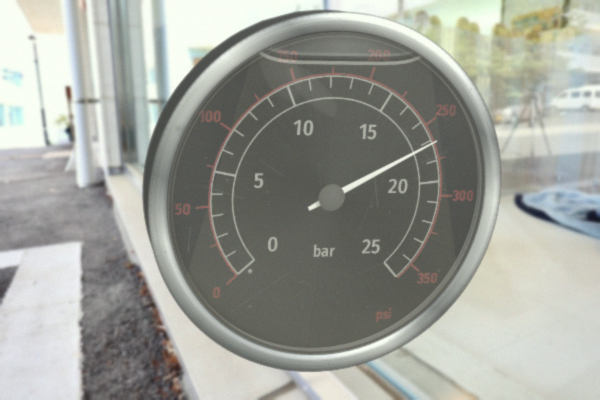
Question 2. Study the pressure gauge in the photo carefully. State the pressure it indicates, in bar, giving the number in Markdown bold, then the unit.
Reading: **18** bar
